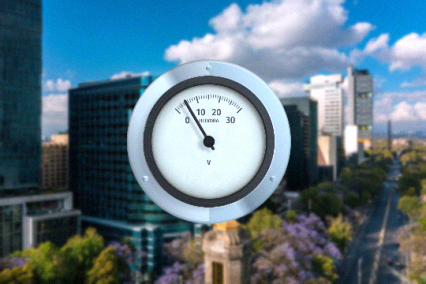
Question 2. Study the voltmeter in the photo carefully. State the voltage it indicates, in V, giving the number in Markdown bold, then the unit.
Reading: **5** V
